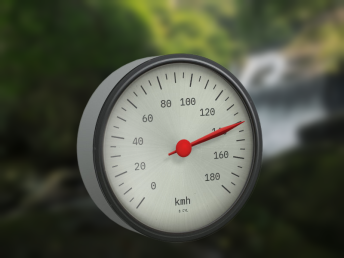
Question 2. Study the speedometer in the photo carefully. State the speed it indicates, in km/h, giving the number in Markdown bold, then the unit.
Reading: **140** km/h
